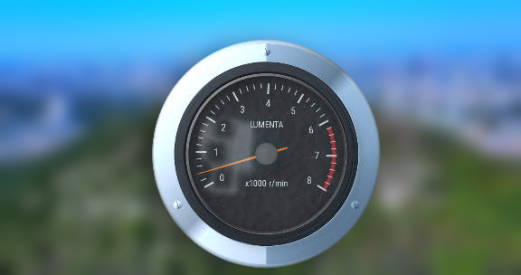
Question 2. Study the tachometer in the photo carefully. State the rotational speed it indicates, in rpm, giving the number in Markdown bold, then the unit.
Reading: **400** rpm
